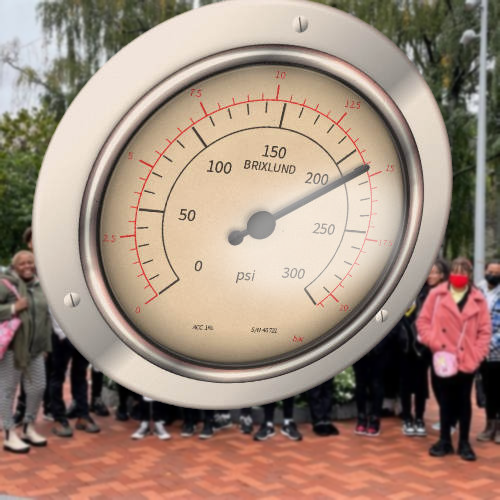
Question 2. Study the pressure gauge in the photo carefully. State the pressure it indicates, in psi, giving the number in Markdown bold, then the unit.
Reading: **210** psi
